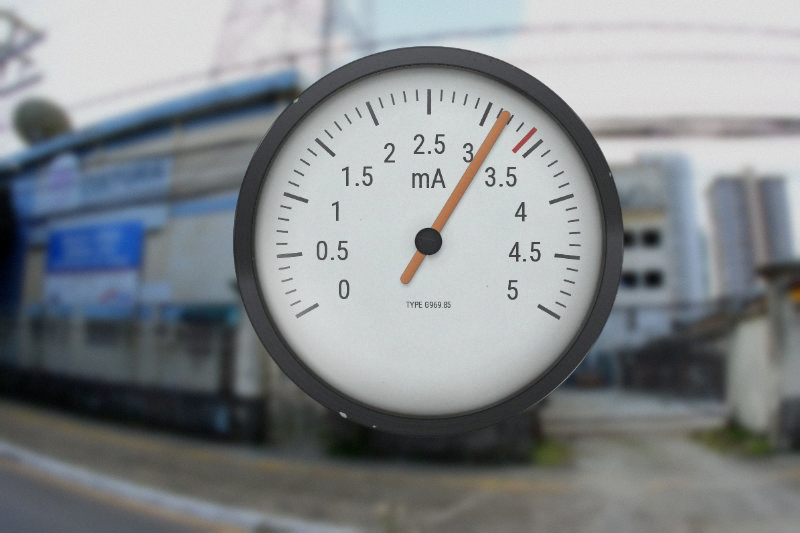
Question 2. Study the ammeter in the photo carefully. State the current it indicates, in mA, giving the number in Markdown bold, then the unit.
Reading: **3.15** mA
